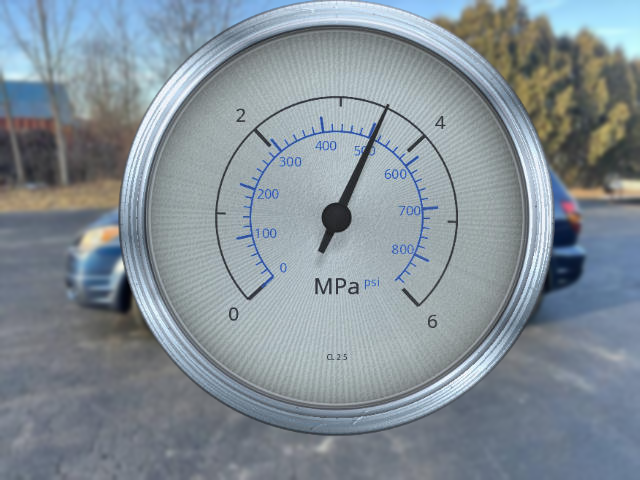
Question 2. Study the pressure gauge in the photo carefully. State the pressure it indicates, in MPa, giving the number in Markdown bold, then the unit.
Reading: **3.5** MPa
